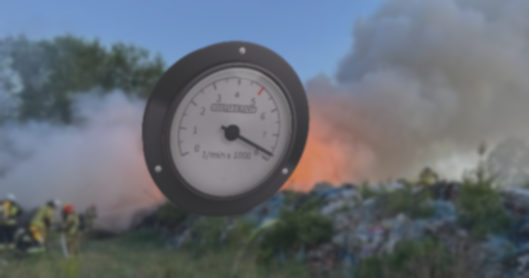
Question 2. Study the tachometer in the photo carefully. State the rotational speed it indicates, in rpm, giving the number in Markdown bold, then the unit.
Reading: **7750** rpm
